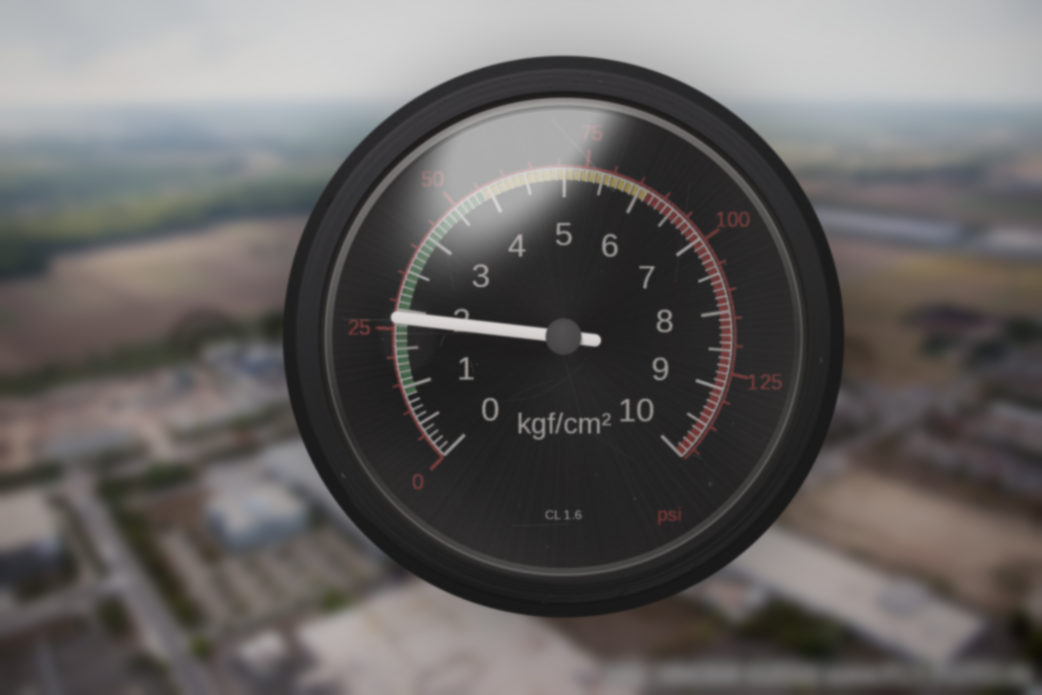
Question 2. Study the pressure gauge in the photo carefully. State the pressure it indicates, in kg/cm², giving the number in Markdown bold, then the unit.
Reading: **1.9** kg/cm²
